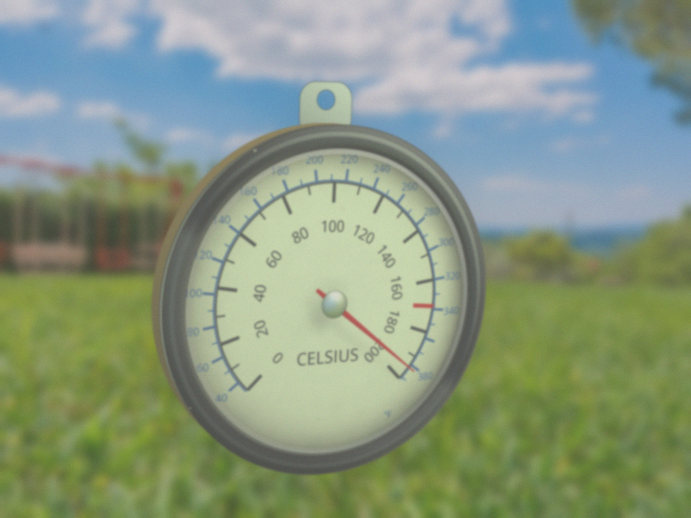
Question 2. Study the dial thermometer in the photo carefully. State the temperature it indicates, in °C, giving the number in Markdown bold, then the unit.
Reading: **195** °C
